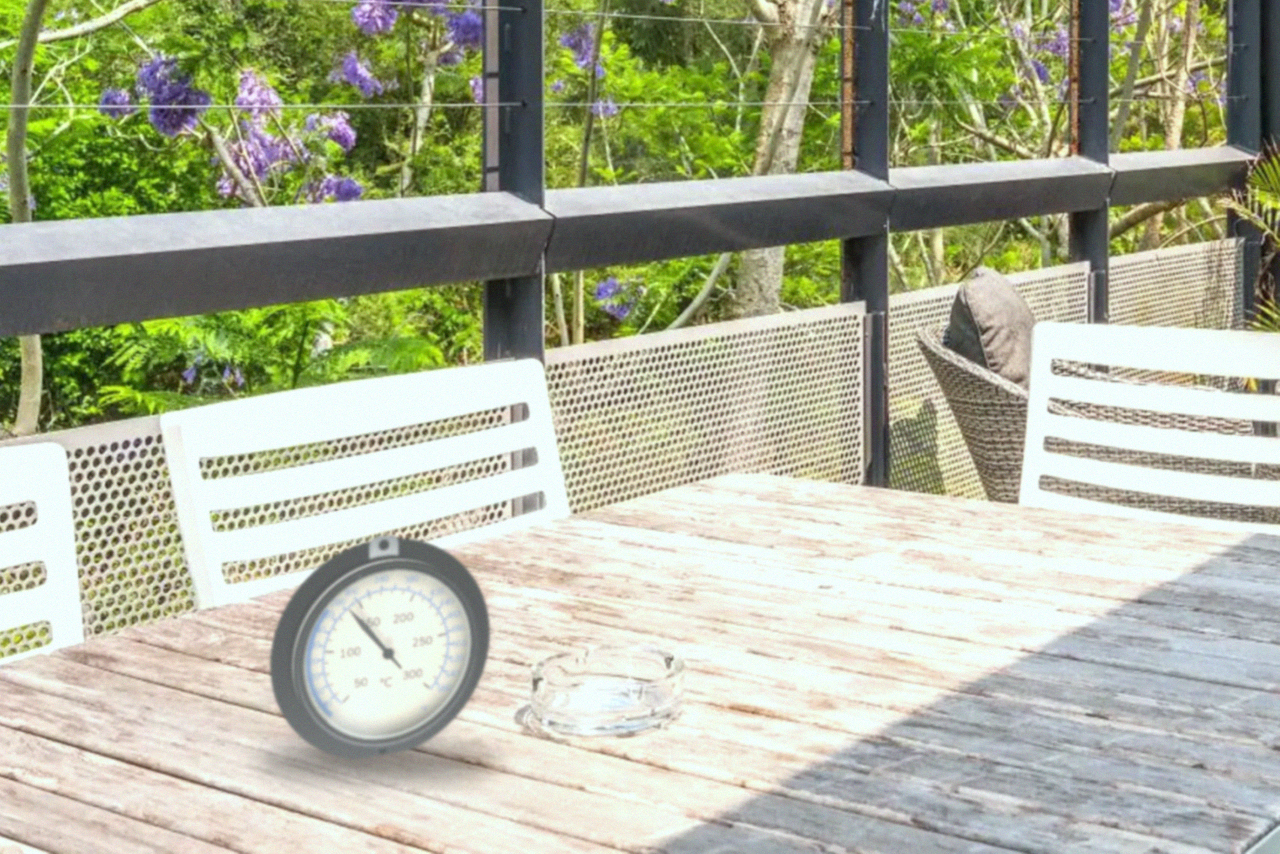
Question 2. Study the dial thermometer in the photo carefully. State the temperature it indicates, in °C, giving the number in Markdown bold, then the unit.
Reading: **140** °C
